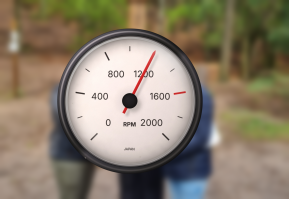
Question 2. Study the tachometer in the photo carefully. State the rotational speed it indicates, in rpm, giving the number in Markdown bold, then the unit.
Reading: **1200** rpm
